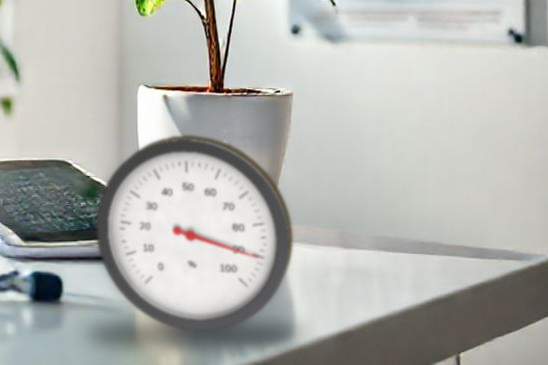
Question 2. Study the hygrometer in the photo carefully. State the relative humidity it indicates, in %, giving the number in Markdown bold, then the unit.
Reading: **90** %
